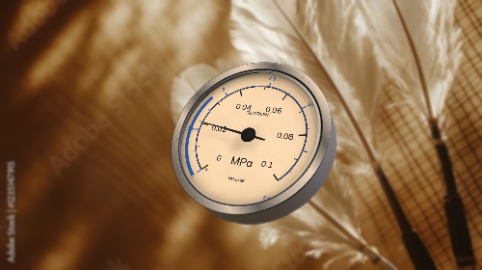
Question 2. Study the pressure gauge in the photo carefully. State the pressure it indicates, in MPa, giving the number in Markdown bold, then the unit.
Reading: **0.02** MPa
